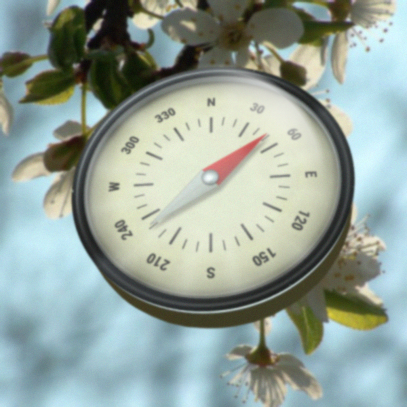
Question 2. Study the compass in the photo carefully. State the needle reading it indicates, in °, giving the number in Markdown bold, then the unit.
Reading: **50** °
